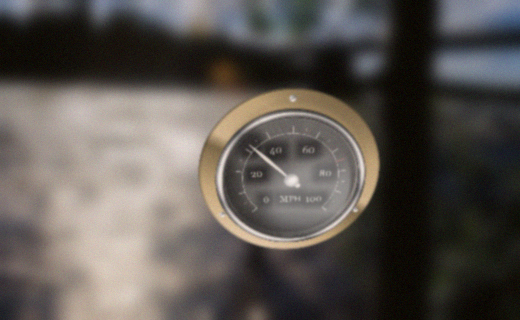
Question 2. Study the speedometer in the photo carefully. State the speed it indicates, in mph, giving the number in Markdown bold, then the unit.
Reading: **32.5** mph
